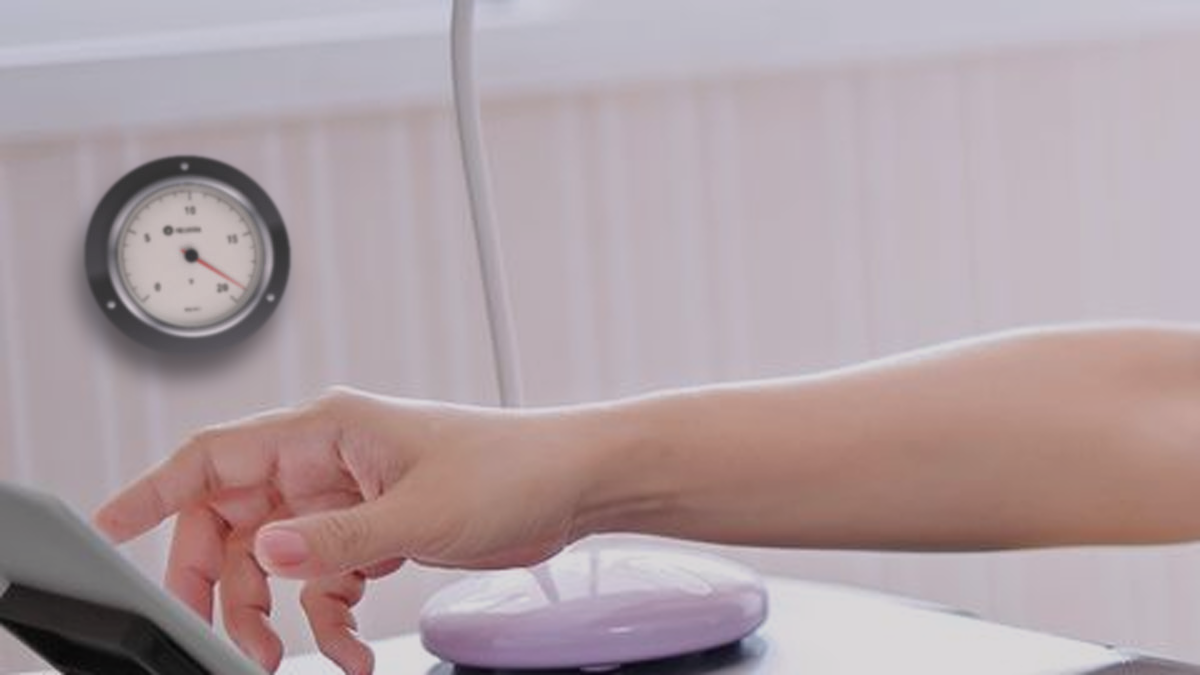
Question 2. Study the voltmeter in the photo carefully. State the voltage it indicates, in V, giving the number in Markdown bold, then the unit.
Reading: **19** V
